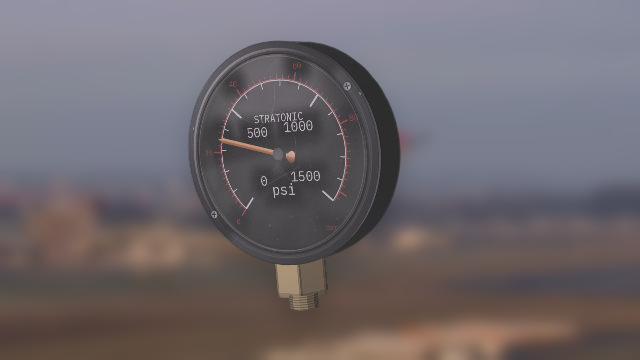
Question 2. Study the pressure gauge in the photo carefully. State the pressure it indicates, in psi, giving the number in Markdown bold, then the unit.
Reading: **350** psi
